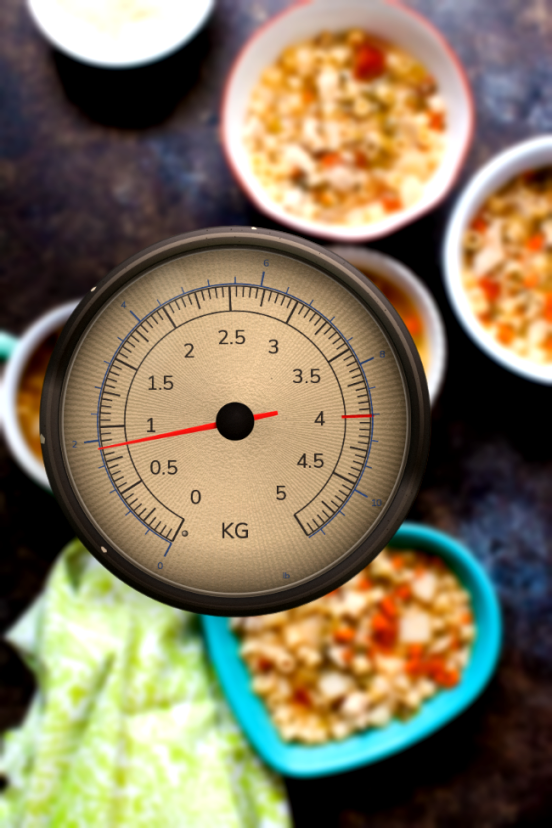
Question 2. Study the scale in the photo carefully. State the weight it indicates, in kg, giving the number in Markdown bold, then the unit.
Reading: **0.85** kg
